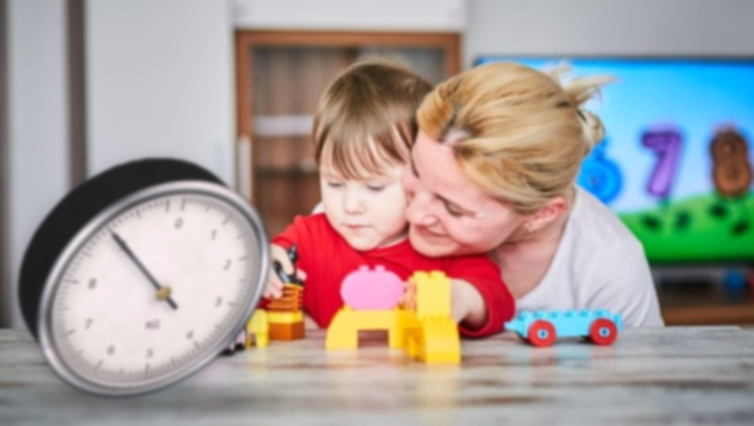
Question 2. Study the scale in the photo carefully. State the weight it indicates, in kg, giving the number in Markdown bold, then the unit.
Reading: **9** kg
